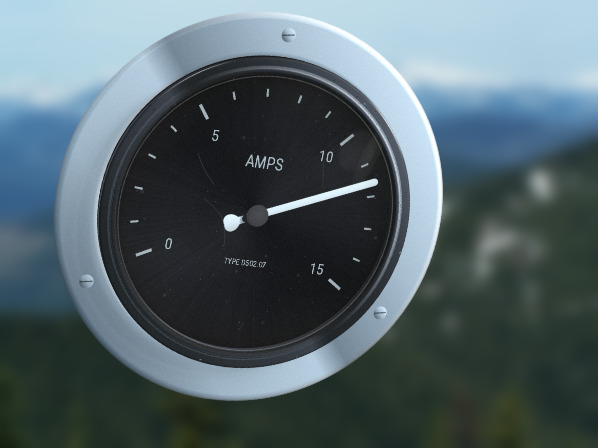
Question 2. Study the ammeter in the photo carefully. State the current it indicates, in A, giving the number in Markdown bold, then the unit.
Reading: **11.5** A
